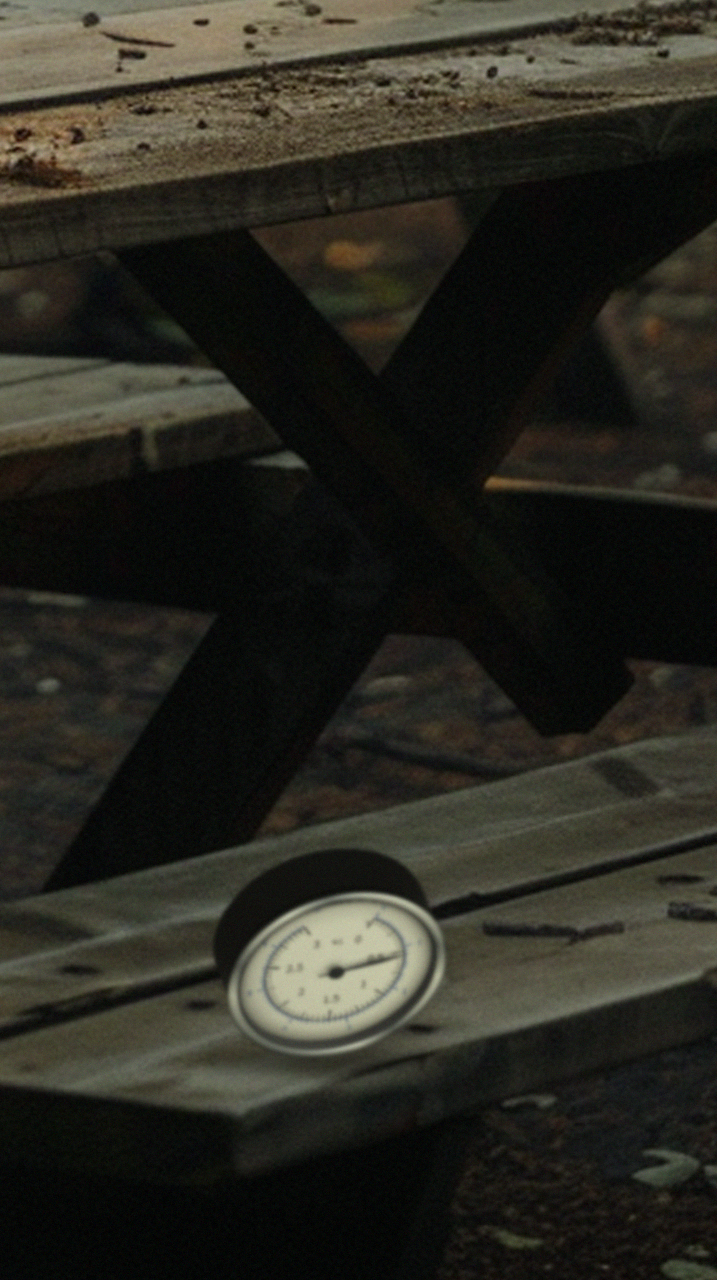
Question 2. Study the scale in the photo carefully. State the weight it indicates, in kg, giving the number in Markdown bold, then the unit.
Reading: **0.5** kg
